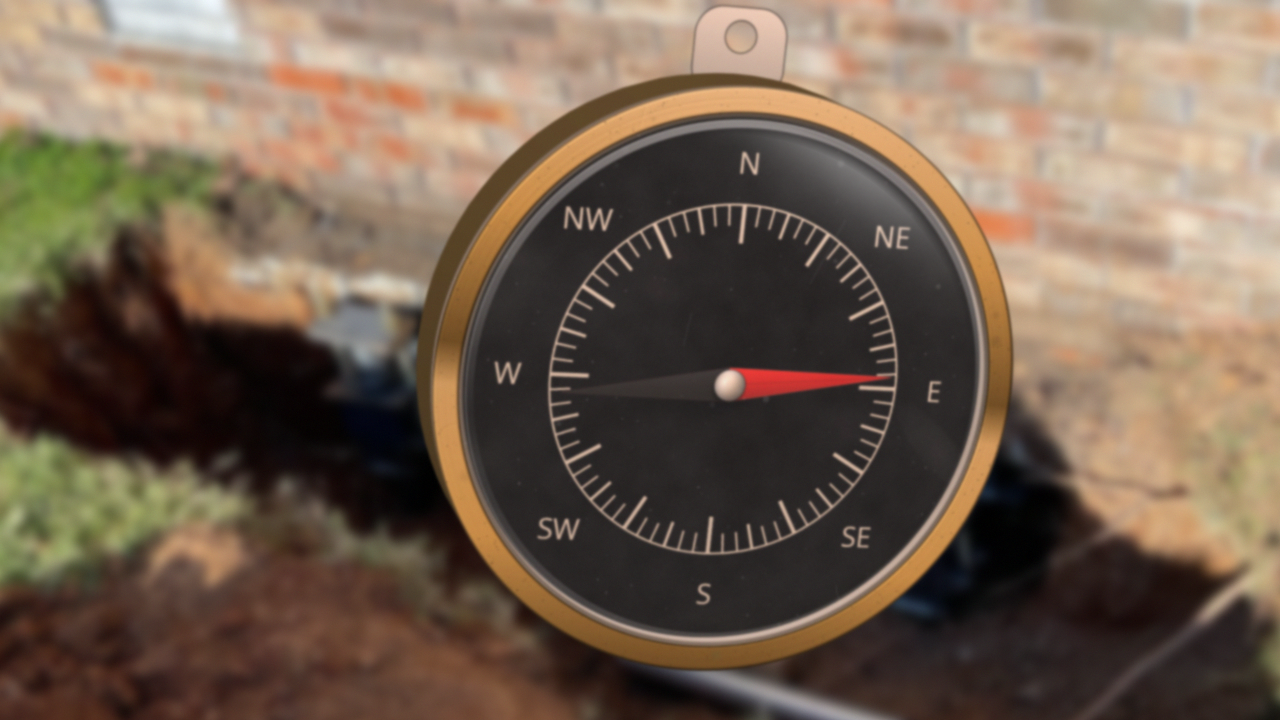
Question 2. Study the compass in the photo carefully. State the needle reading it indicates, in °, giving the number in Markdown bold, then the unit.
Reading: **85** °
